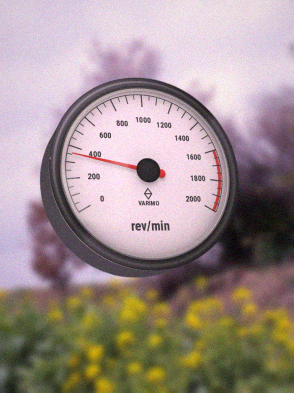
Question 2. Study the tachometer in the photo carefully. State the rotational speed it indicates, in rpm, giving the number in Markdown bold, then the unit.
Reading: **350** rpm
